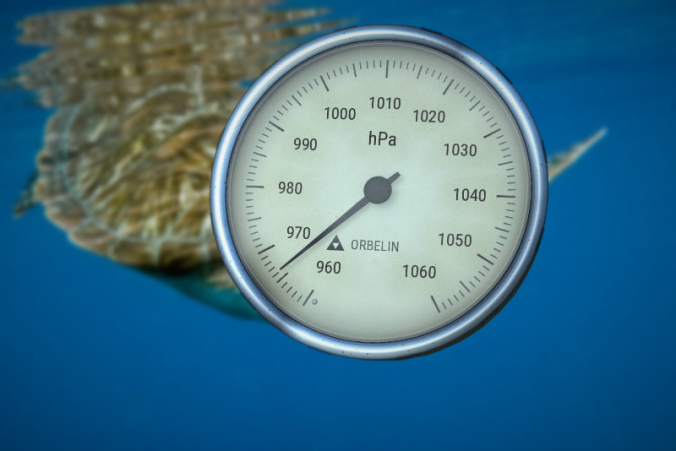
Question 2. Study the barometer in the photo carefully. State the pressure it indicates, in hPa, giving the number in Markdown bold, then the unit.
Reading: **966** hPa
